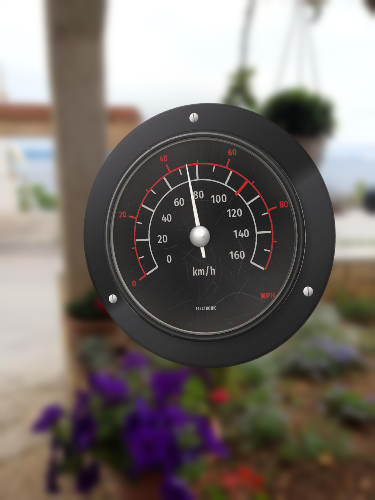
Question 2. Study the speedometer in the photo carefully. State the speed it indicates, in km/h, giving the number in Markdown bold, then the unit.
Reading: **75** km/h
